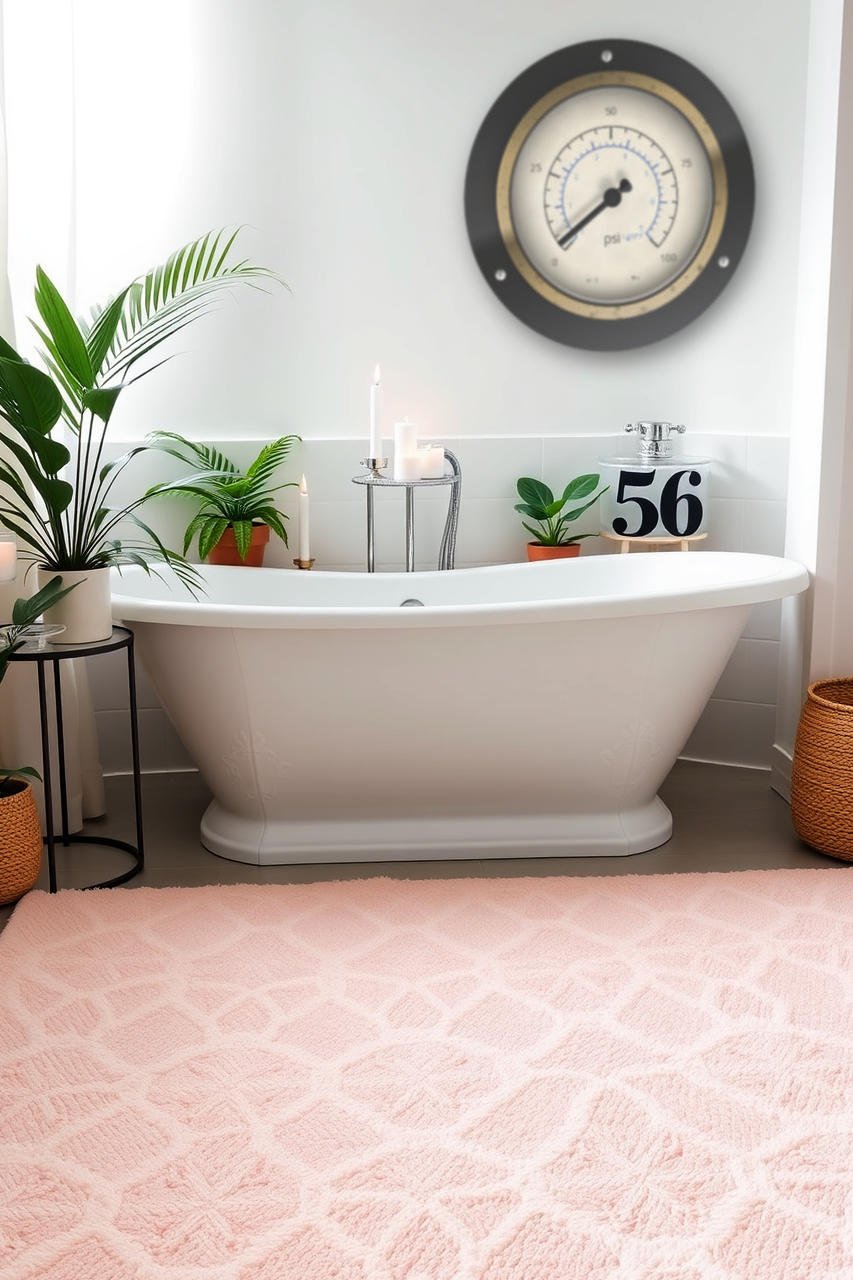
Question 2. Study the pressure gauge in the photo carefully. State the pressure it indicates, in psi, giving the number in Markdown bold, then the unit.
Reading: **2.5** psi
